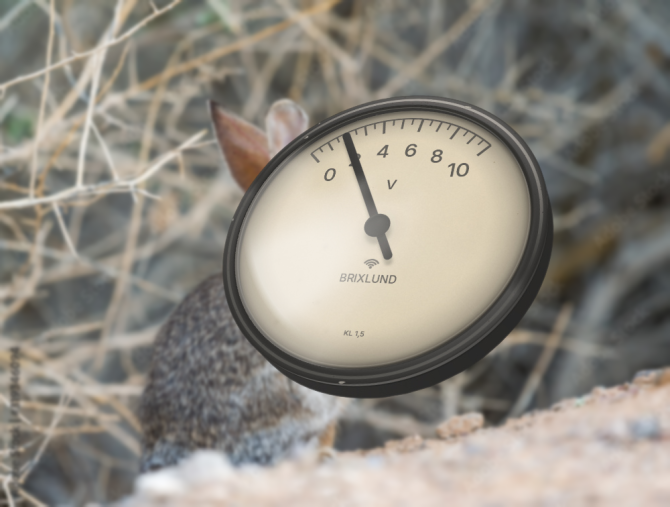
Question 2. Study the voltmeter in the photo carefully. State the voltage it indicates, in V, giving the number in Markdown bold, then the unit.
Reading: **2** V
